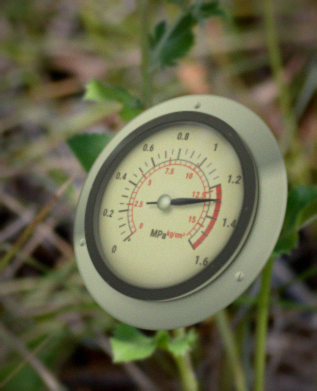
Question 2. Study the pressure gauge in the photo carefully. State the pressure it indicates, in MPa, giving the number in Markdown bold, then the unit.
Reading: **1.3** MPa
